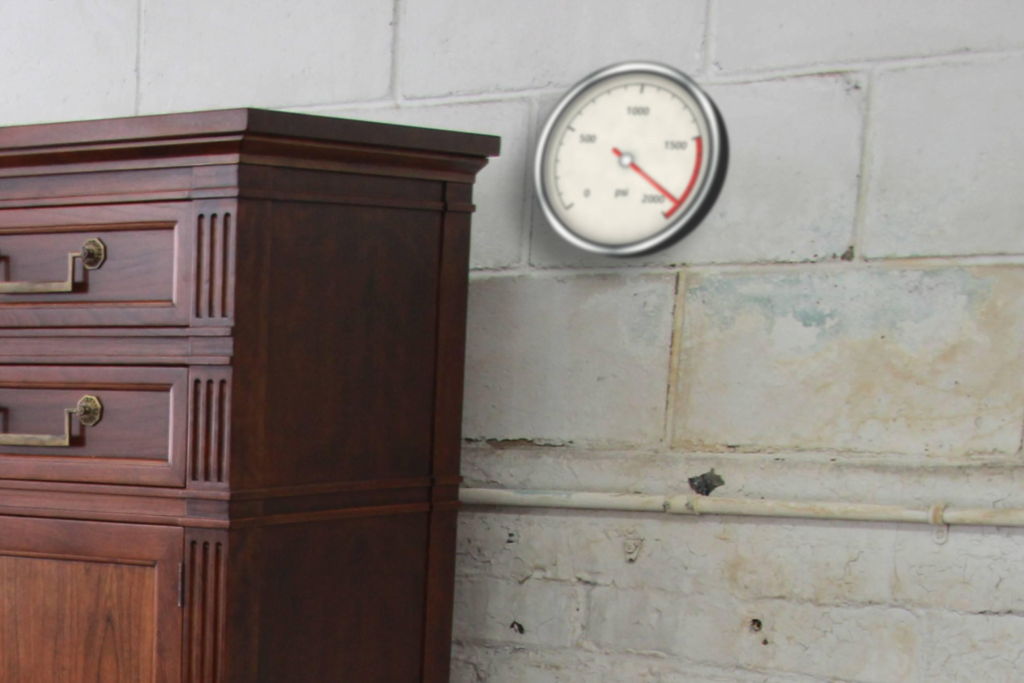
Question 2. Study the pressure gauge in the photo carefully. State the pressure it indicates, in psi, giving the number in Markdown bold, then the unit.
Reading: **1900** psi
